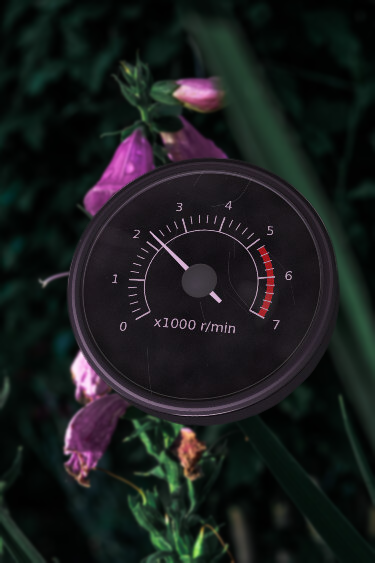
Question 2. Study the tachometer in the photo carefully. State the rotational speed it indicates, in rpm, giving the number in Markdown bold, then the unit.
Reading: **2200** rpm
